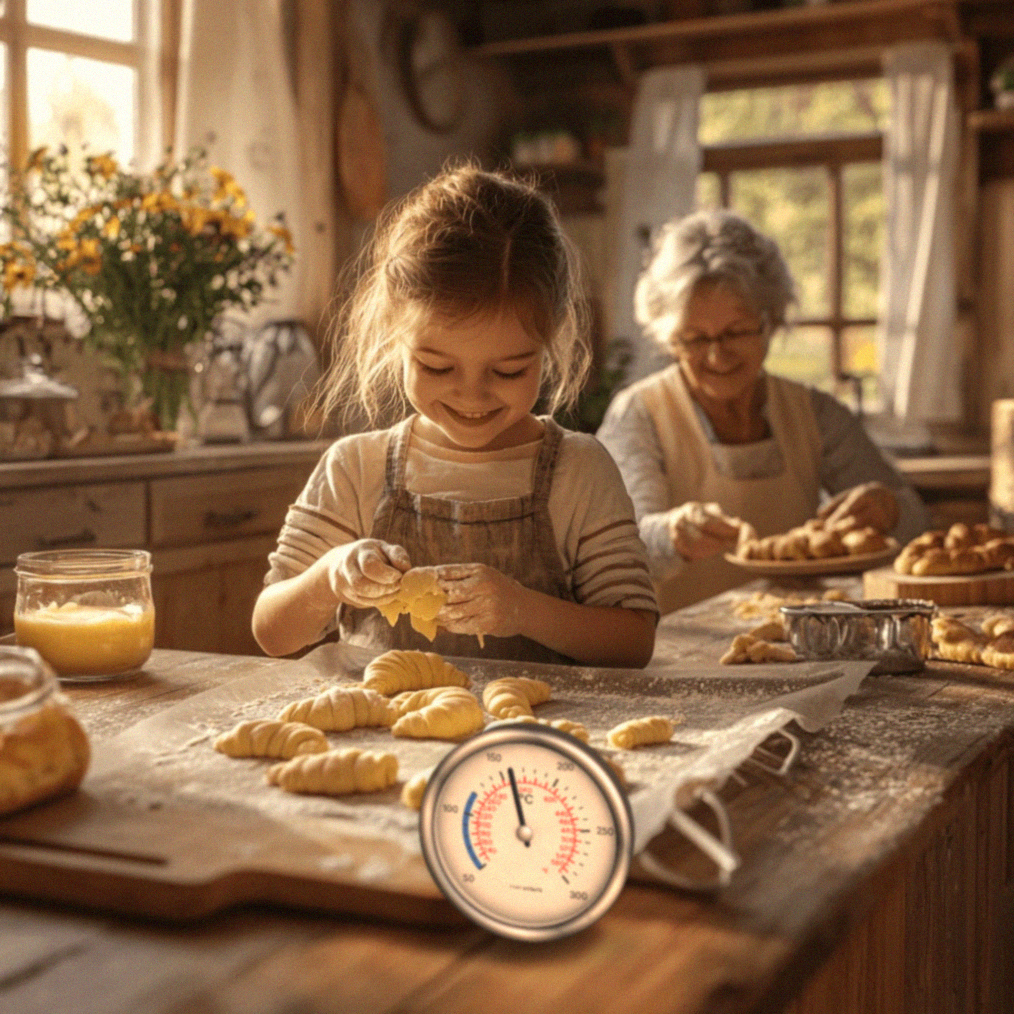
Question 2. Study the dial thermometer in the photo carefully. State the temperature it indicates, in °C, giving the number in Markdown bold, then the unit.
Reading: **160** °C
